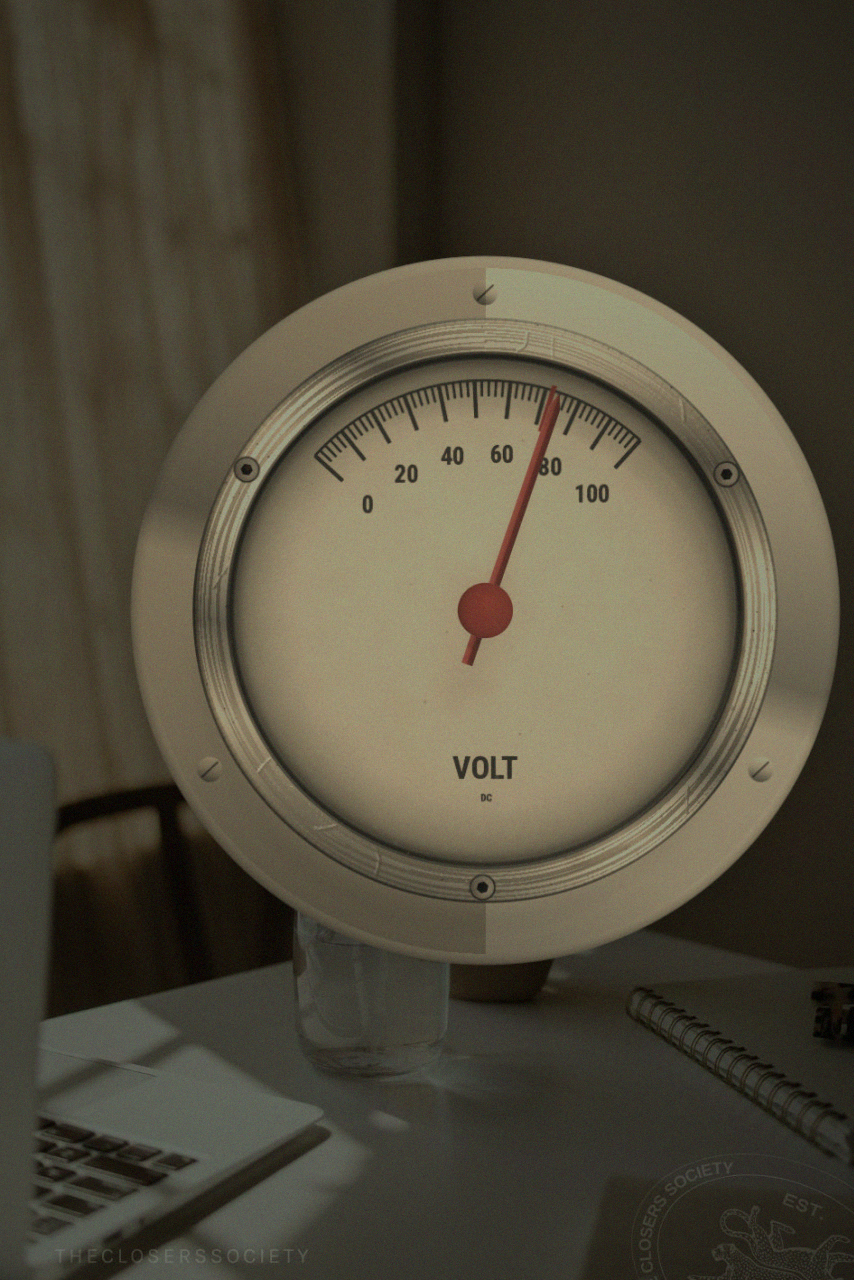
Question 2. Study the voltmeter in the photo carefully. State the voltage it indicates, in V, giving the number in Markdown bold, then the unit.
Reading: **74** V
